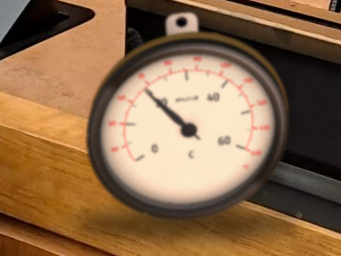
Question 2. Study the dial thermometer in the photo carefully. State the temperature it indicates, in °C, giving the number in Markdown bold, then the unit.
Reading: **20** °C
